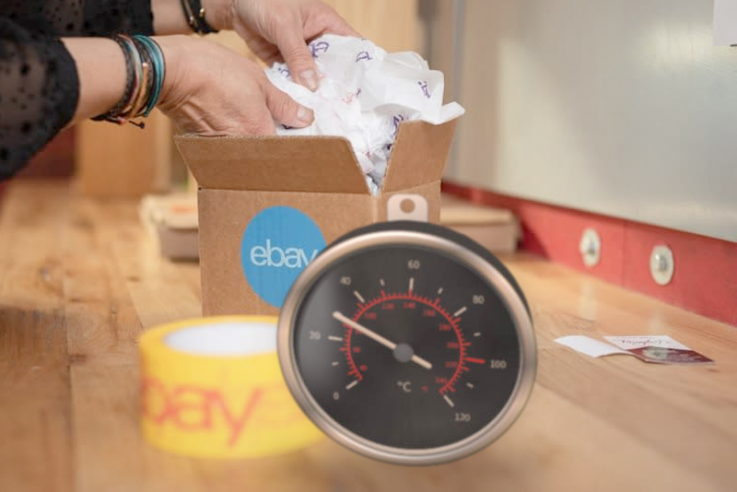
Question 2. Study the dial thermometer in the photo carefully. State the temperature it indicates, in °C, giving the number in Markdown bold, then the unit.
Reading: **30** °C
